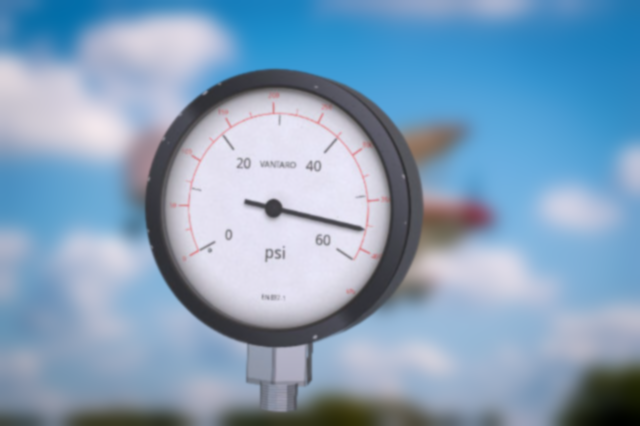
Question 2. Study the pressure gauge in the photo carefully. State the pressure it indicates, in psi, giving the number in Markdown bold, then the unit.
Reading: **55** psi
